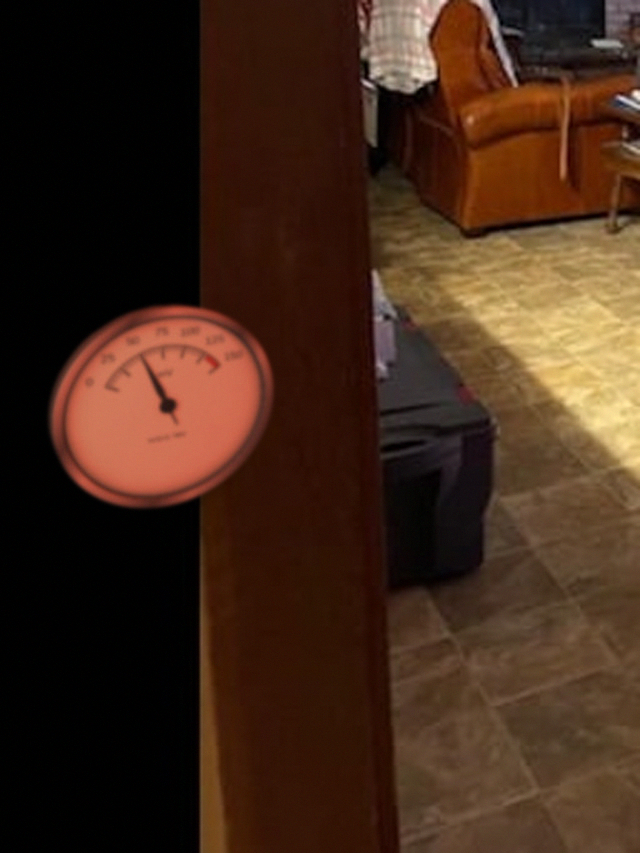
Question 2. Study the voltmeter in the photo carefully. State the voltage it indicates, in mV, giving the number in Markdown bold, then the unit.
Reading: **50** mV
